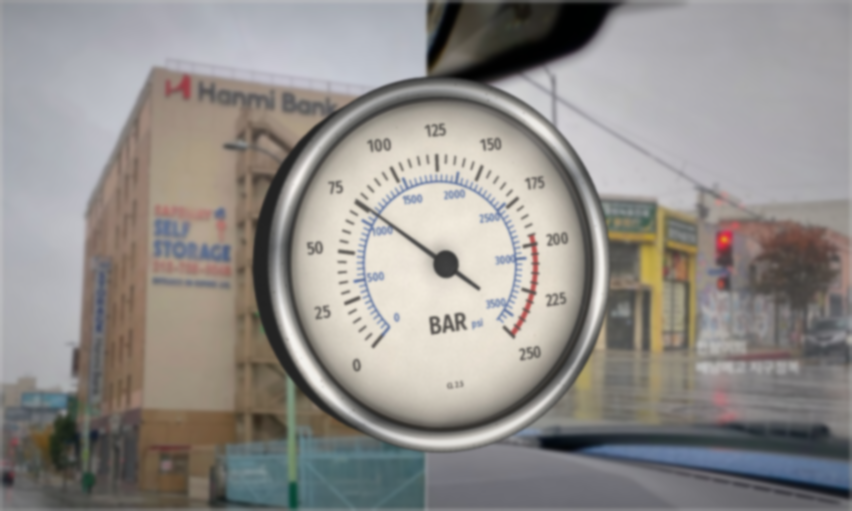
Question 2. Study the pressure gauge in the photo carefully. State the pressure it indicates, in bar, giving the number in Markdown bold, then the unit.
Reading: **75** bar
